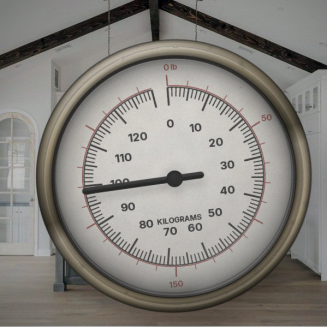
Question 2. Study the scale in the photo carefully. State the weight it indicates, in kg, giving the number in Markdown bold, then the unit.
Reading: **99** kg
